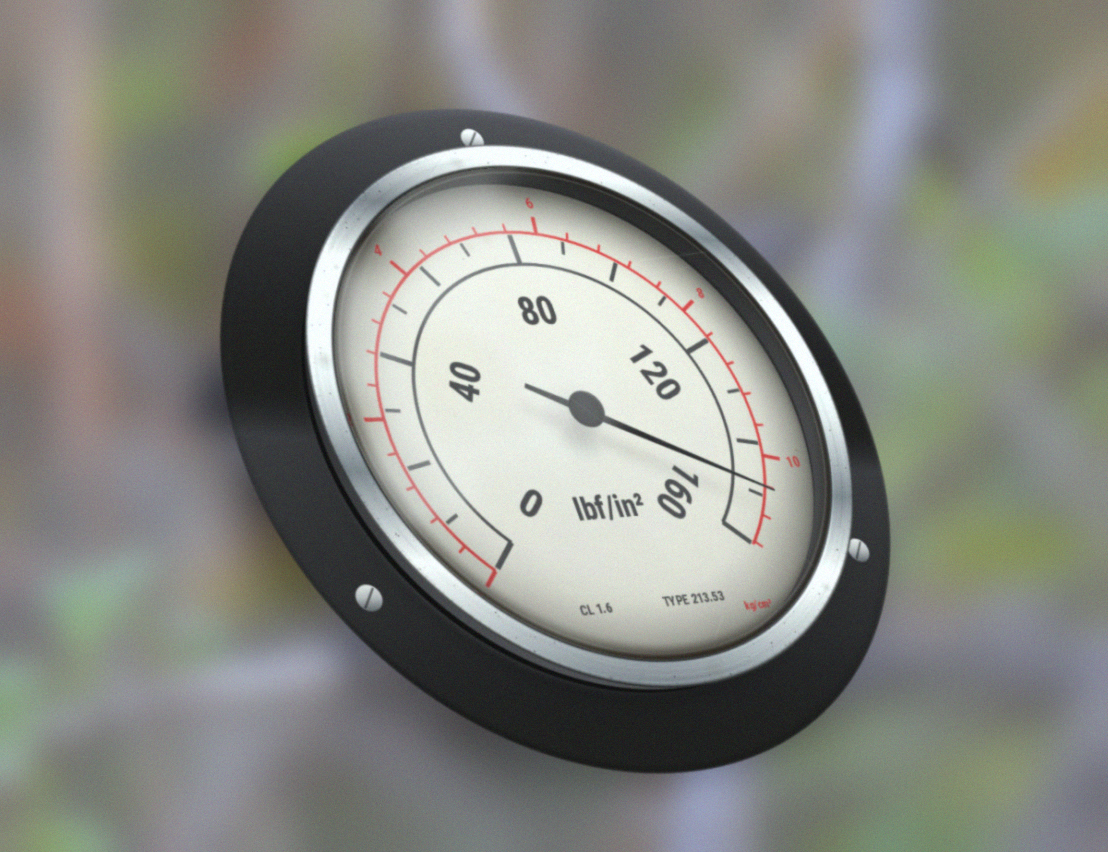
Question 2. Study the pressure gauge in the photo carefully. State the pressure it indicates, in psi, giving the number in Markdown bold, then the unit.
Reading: **150** psi
